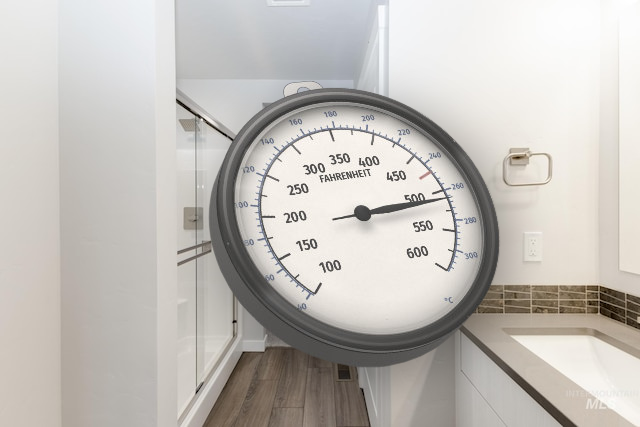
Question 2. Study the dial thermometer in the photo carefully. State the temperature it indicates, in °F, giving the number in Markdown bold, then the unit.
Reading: **512.5** °F
